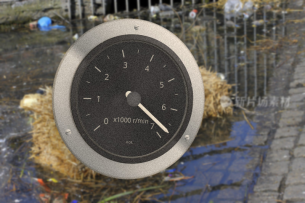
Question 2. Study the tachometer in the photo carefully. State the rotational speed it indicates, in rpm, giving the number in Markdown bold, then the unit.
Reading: **6750** rpm
